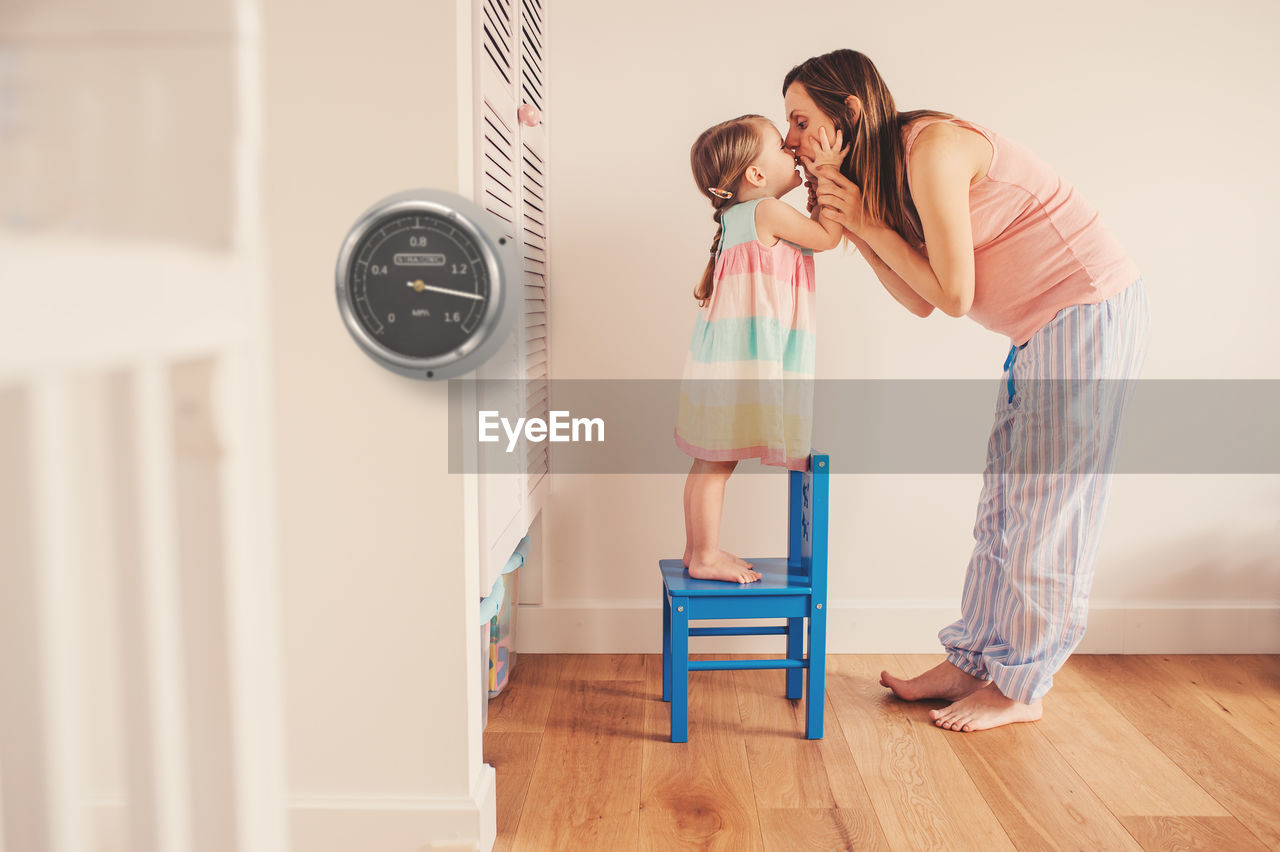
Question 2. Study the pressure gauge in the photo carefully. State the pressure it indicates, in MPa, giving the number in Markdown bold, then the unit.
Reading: **1.4** MPa
